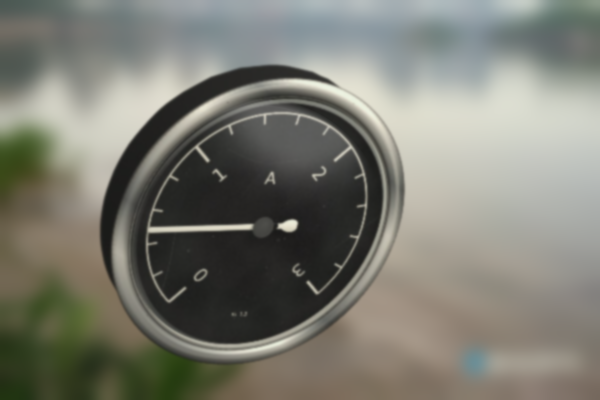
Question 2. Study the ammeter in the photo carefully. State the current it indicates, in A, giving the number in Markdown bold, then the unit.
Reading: **0.5** A
